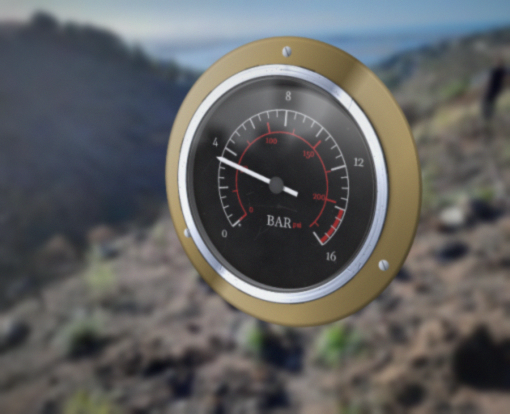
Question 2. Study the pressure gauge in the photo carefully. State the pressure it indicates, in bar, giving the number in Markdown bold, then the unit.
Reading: **3.5** bar
